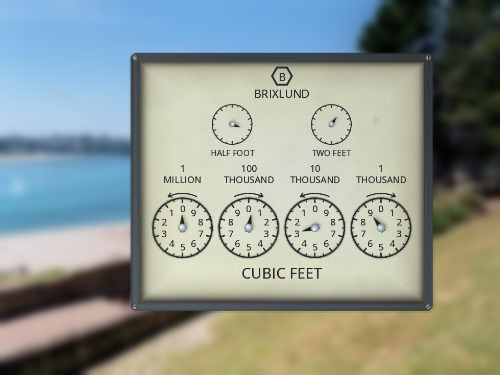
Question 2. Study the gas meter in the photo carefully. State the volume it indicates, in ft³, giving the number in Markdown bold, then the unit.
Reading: **2900** ft³
